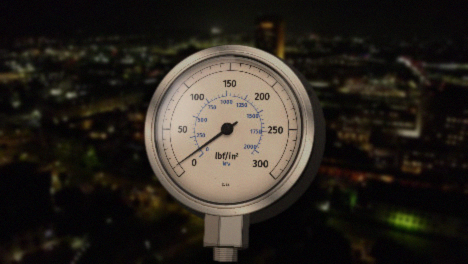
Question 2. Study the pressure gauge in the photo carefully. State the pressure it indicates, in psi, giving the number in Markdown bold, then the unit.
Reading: **10** psi
